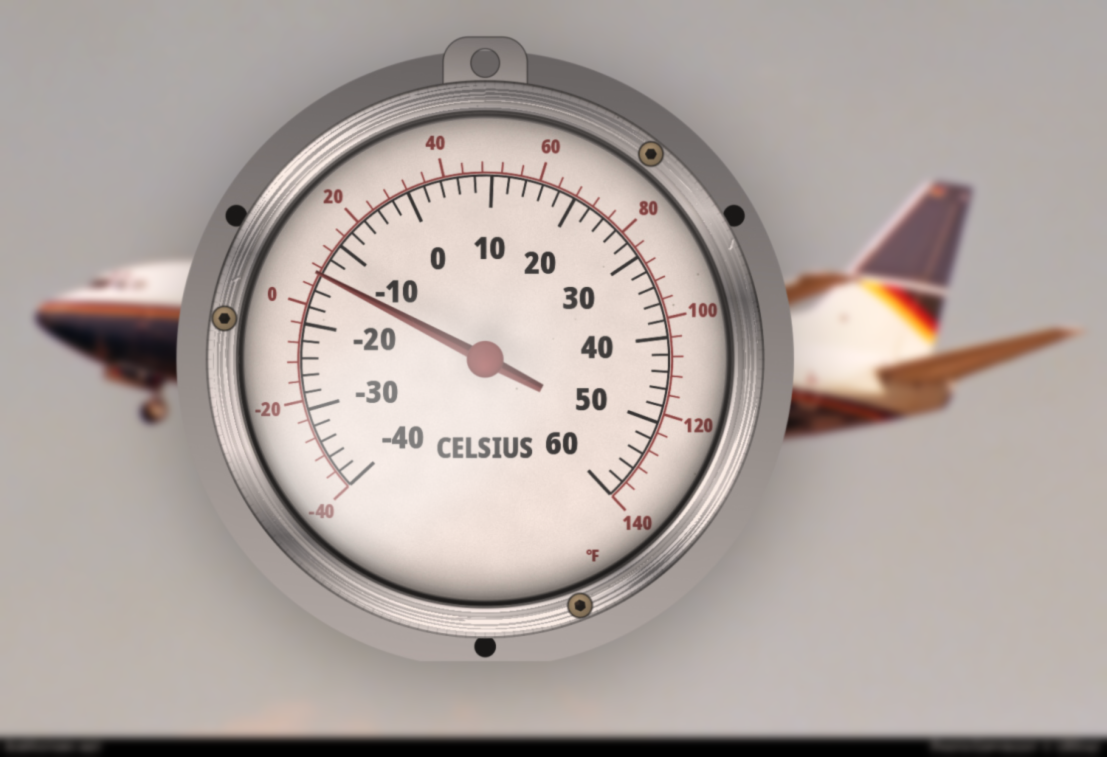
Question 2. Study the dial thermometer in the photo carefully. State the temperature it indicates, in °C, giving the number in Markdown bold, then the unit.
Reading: **-14** °C
